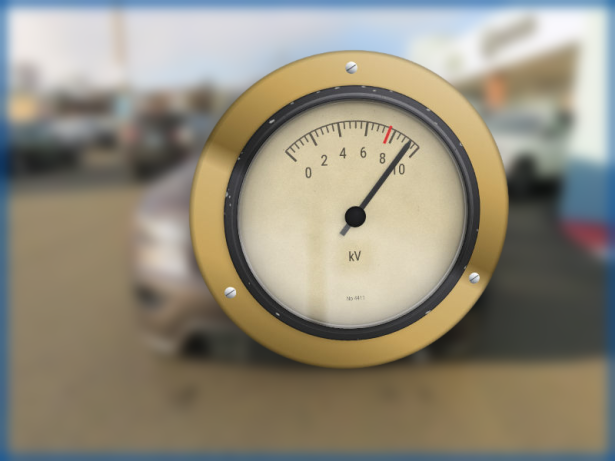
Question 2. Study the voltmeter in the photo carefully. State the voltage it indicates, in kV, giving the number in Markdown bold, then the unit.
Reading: **9.2** kV
